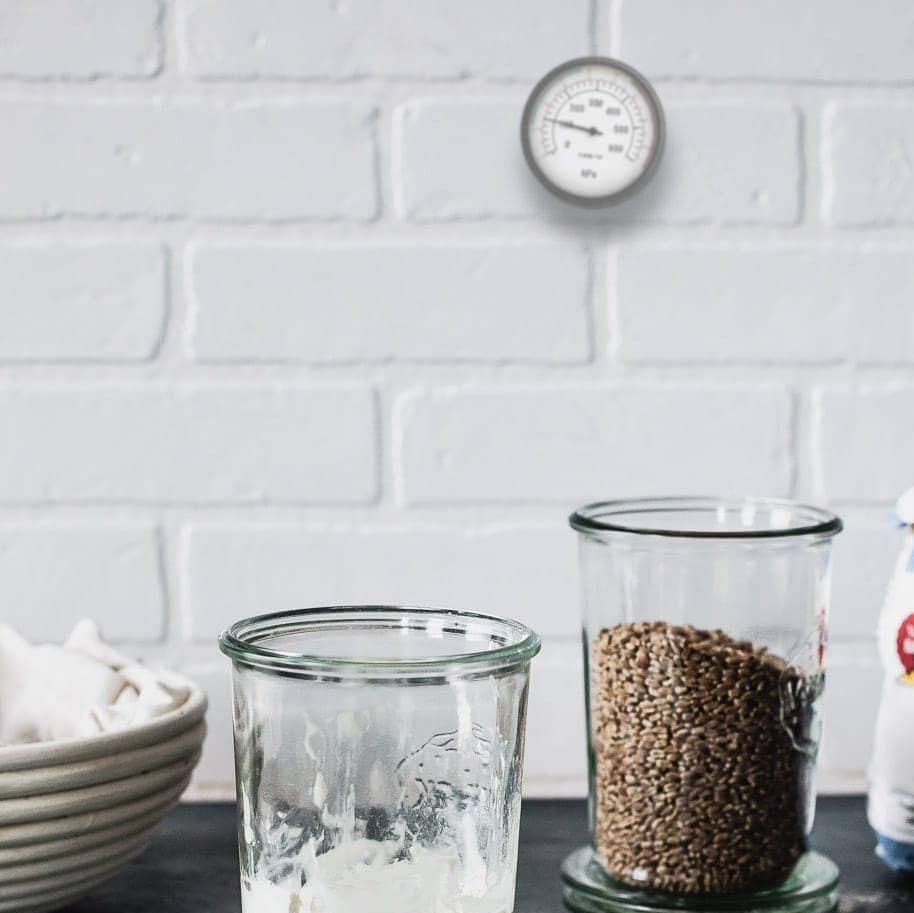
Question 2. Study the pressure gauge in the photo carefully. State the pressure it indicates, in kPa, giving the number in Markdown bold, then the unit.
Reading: **100** kPa
